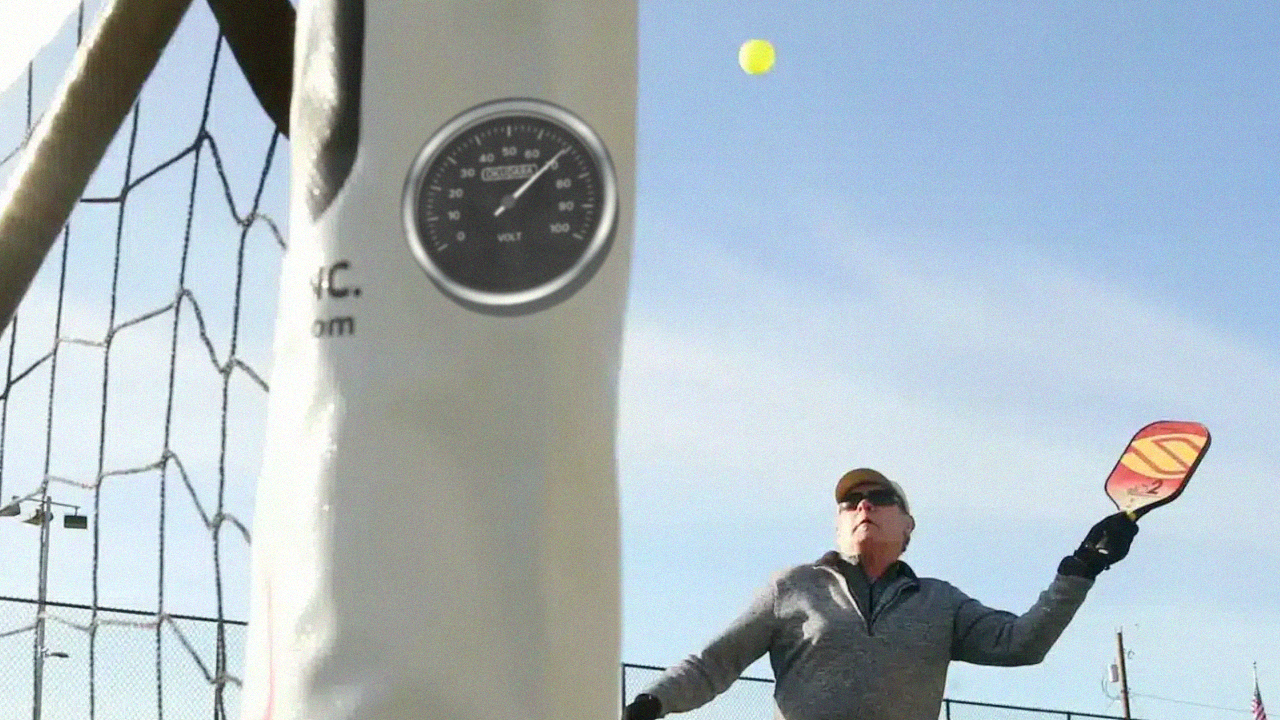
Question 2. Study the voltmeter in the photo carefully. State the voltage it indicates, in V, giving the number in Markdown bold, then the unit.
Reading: **70** V
